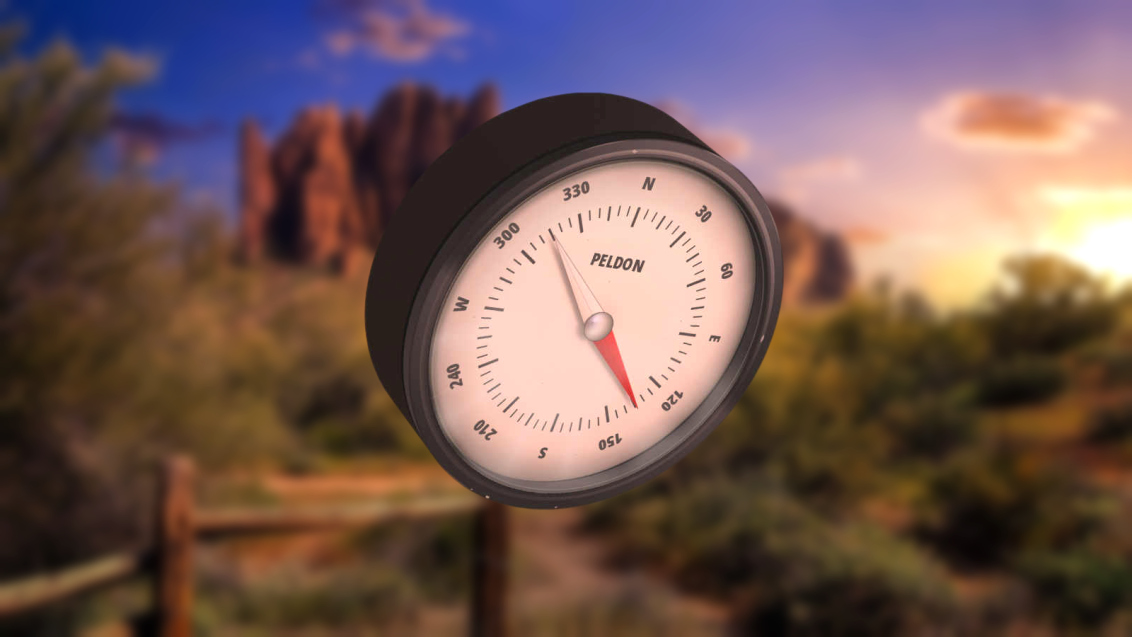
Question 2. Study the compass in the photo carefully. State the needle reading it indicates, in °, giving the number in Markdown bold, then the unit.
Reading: **135** °
